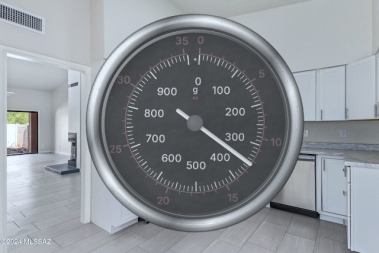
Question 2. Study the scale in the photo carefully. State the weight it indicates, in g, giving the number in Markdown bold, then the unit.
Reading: **350** g
